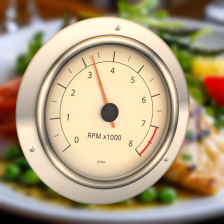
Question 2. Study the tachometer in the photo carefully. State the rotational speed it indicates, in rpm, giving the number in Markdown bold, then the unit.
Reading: **3250** rpm
